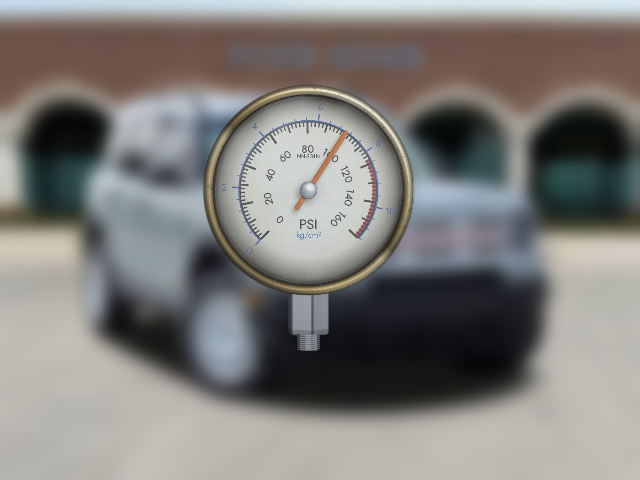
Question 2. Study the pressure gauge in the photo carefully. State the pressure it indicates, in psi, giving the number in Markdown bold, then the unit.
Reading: **100** psi
